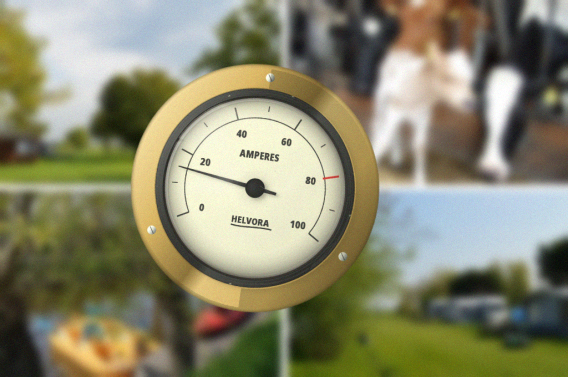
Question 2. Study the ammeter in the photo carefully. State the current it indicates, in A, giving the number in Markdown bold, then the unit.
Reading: **15** A
